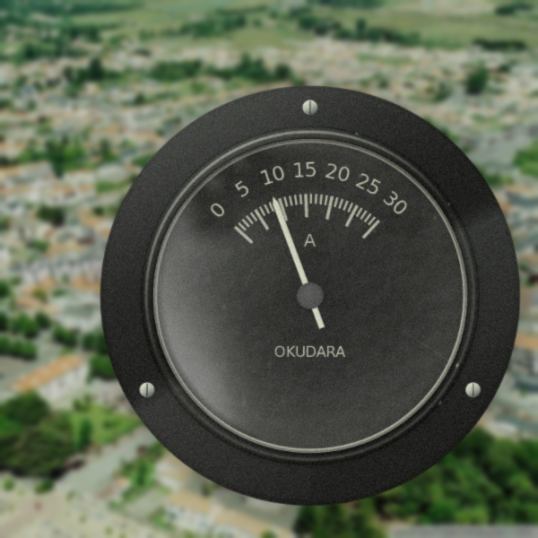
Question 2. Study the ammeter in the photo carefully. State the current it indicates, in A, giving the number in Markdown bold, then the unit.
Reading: **9** A
